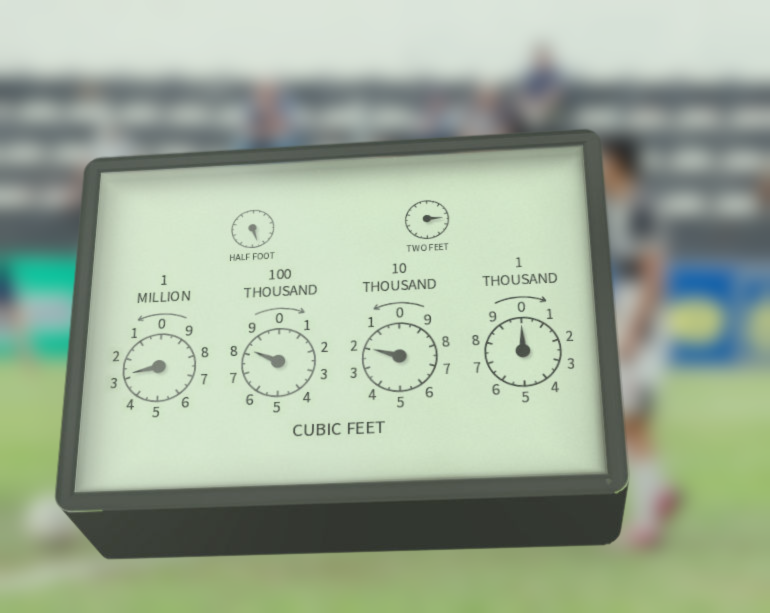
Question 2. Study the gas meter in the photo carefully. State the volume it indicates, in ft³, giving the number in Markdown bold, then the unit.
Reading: **282000** ft³
